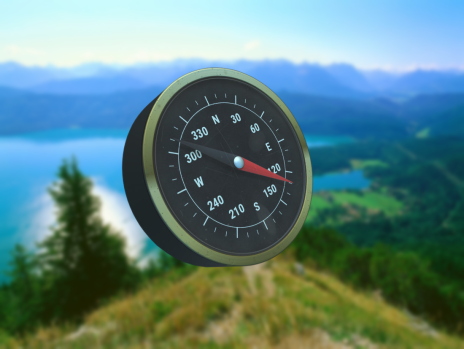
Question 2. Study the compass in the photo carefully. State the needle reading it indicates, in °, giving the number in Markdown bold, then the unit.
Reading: **130** °
